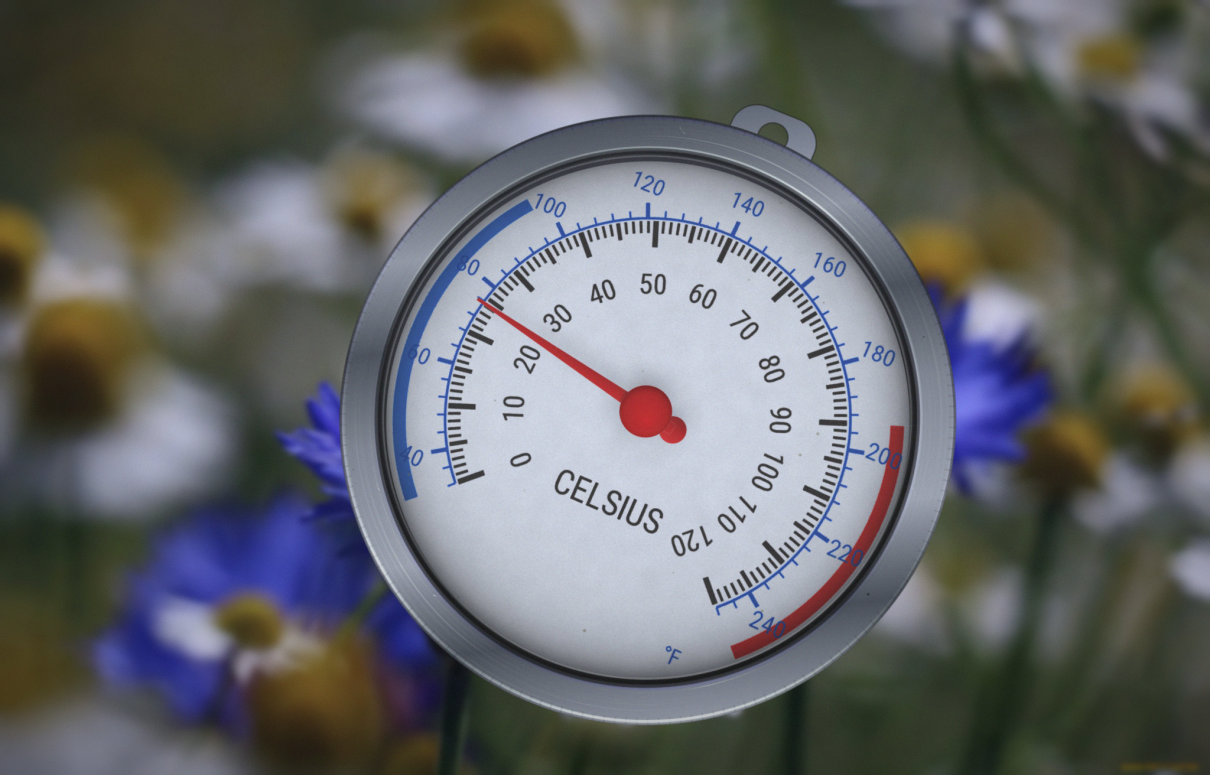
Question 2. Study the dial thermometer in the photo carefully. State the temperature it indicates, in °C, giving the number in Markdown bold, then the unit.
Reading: **24** °C
